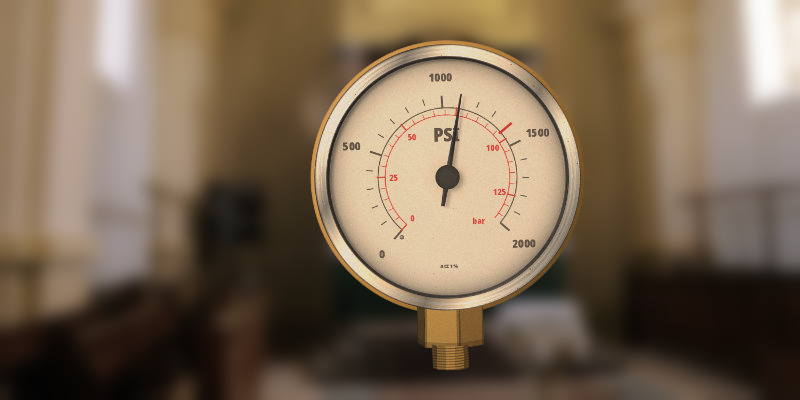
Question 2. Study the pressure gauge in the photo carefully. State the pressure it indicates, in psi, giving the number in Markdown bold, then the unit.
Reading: **1100** psi
